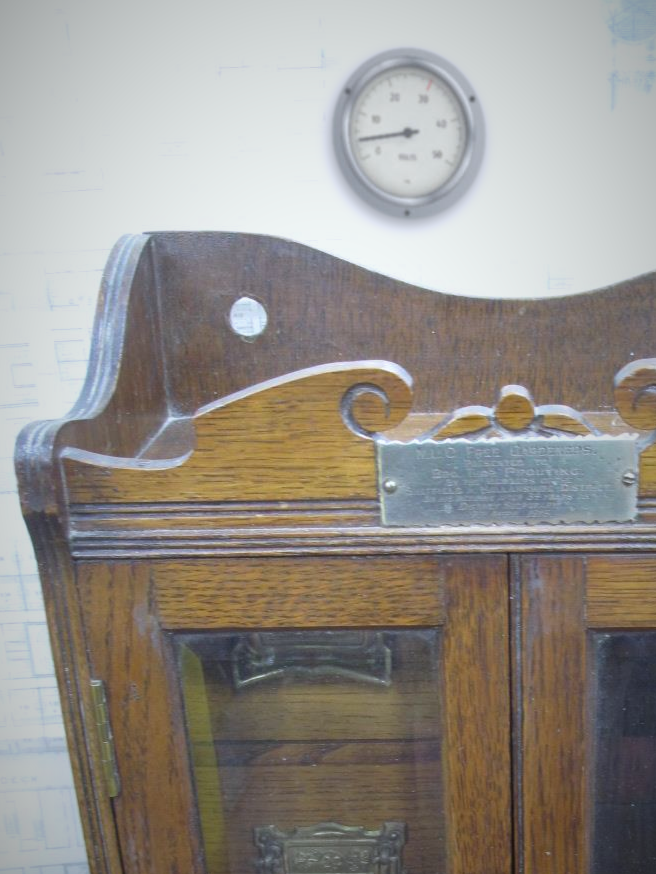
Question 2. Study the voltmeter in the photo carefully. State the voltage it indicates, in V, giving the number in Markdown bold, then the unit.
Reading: **4** V
